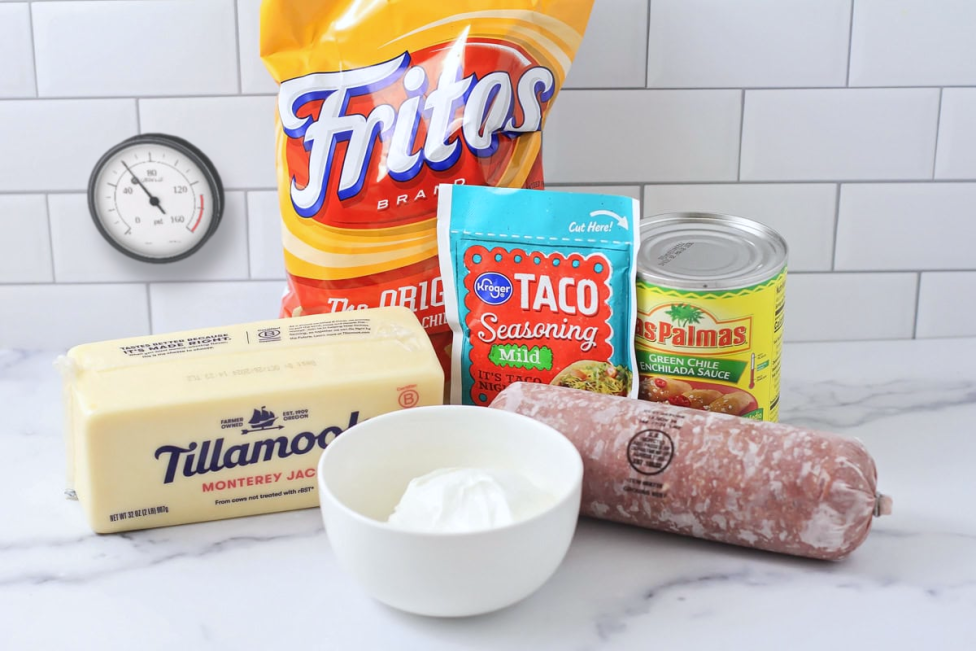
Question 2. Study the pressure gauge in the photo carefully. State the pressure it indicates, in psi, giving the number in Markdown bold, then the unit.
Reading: **60** psi
